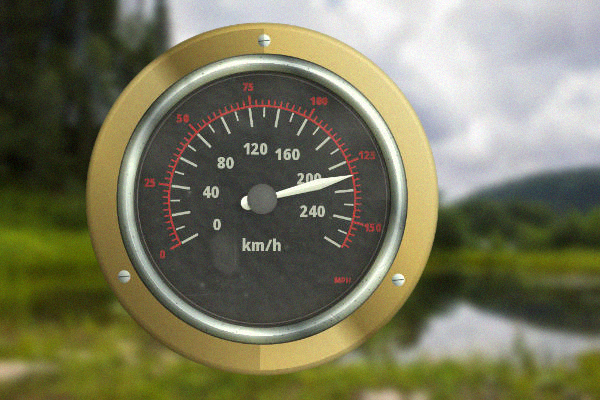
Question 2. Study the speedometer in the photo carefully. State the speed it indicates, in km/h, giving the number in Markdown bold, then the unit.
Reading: **210** km/h
